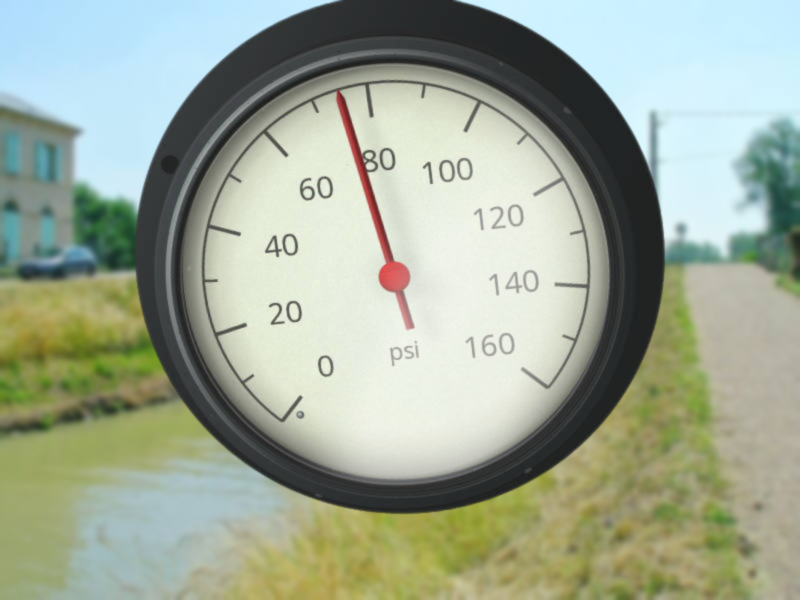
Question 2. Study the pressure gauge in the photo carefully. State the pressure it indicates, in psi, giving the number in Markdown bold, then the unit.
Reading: **75** psi
